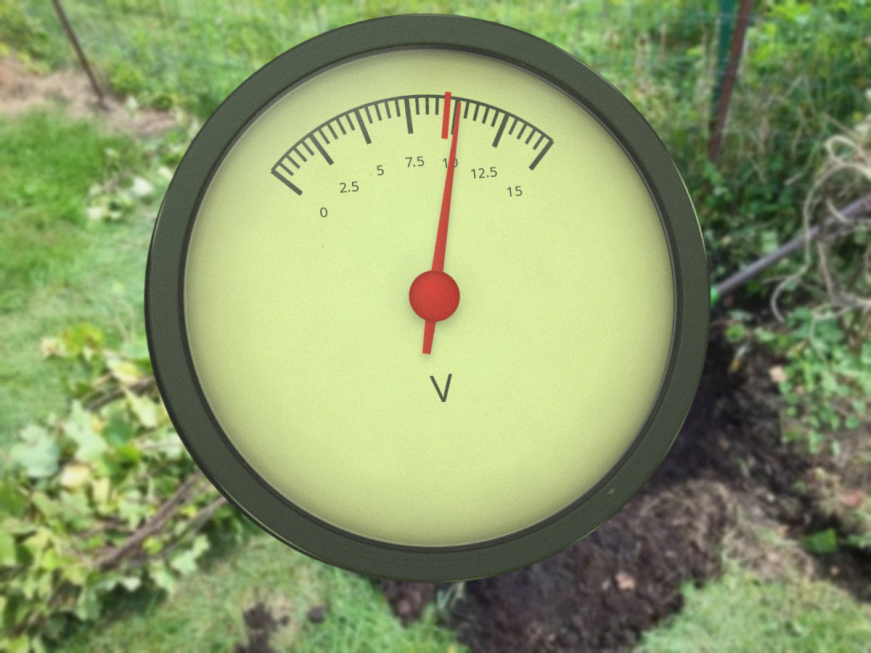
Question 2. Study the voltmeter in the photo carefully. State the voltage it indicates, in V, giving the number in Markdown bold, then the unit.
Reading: **10** V
